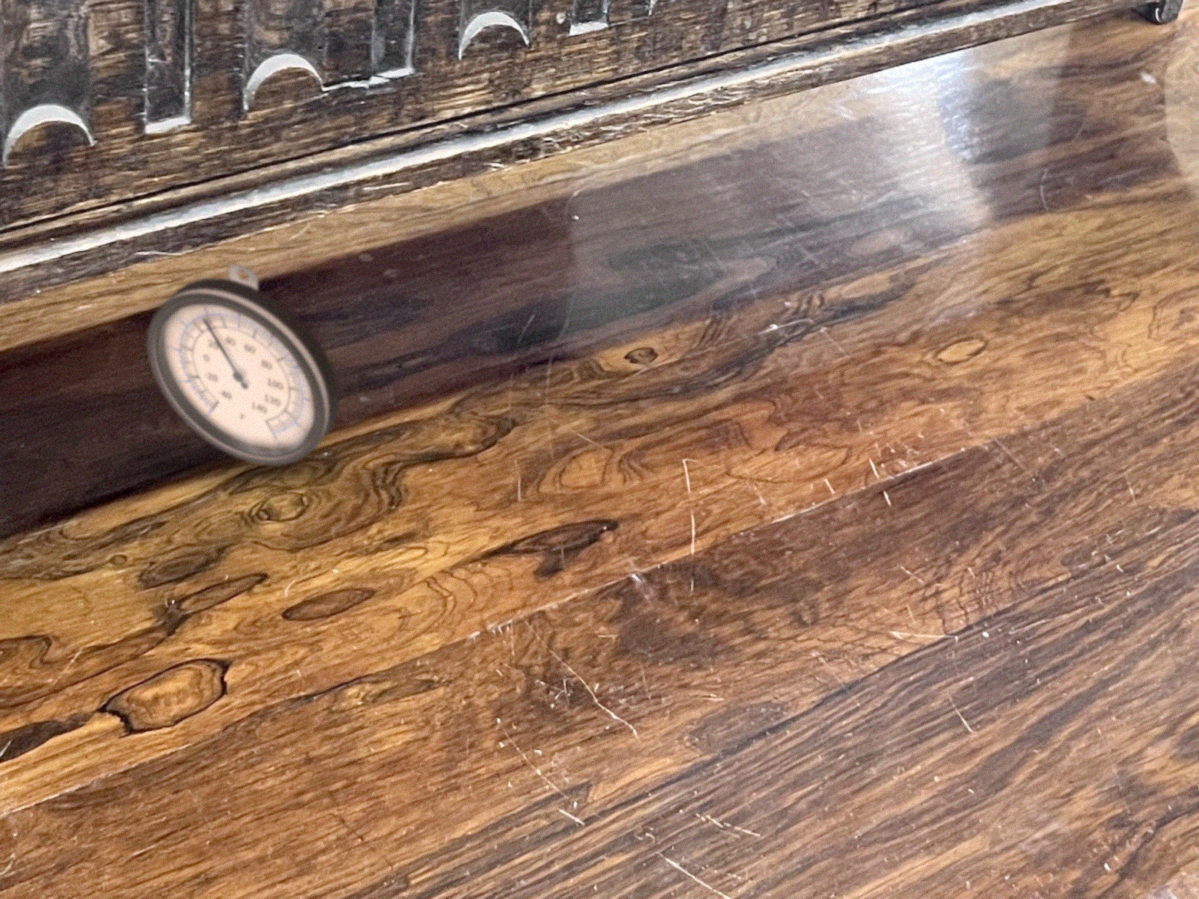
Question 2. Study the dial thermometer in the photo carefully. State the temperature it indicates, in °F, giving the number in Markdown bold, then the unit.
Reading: **30** °F
